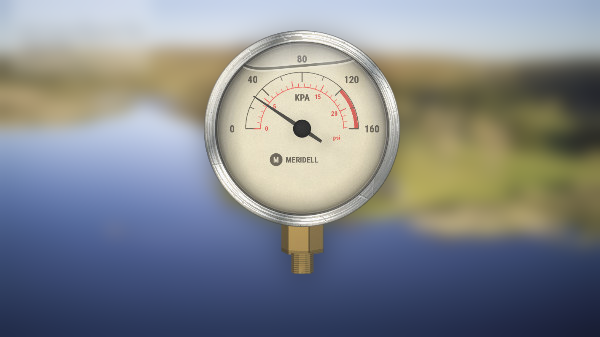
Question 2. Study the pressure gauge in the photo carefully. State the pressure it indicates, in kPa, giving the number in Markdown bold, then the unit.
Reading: **30** kPa
